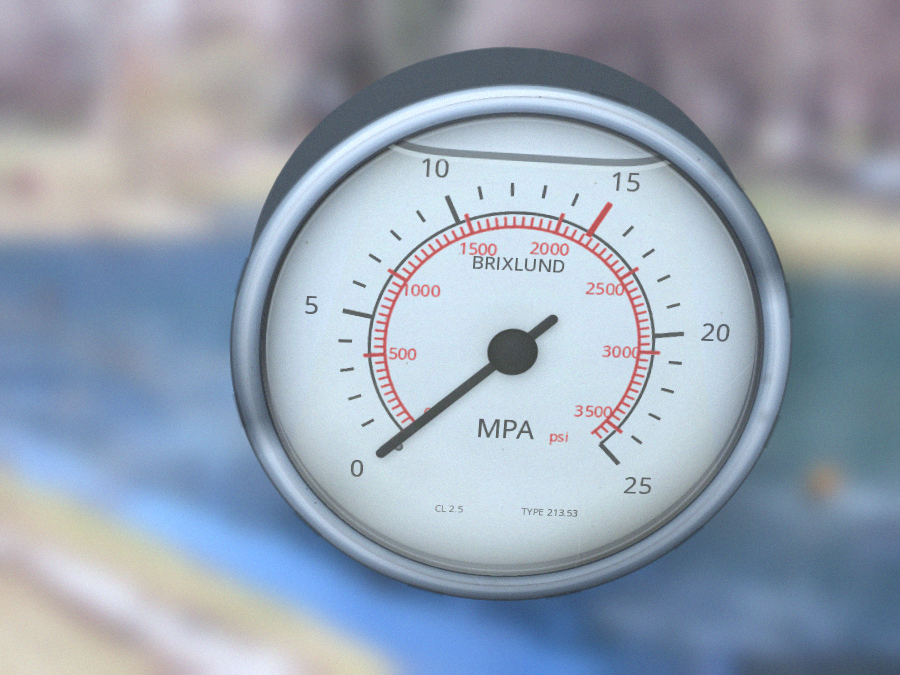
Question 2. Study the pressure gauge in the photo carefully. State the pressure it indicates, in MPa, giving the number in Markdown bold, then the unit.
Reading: **0** MPa
